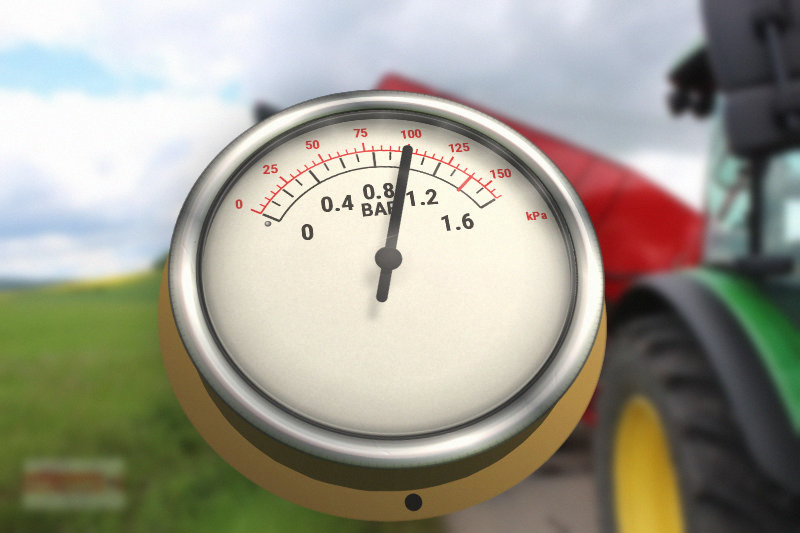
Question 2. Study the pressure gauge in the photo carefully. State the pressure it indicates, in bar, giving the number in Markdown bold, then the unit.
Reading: **1** bar
